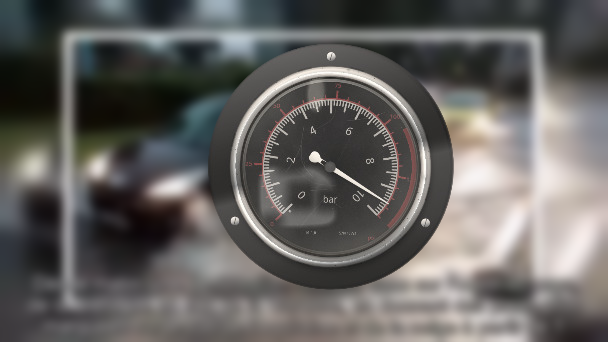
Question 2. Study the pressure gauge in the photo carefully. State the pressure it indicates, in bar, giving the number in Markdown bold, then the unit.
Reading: **9.5** bar
